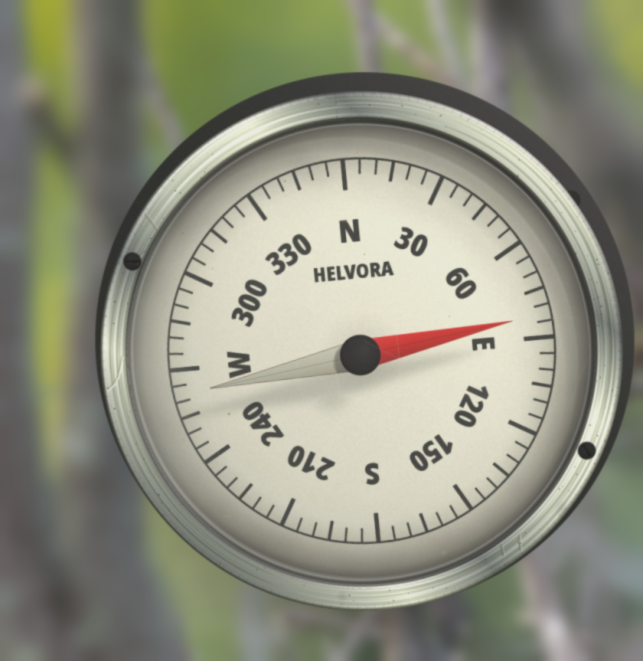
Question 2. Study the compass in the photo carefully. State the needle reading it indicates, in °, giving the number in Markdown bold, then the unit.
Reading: **82.5** °
